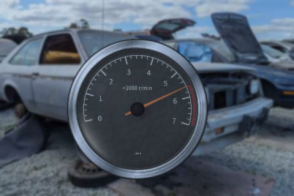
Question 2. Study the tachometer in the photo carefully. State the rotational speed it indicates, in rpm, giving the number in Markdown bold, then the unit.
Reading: **5600** rpm
